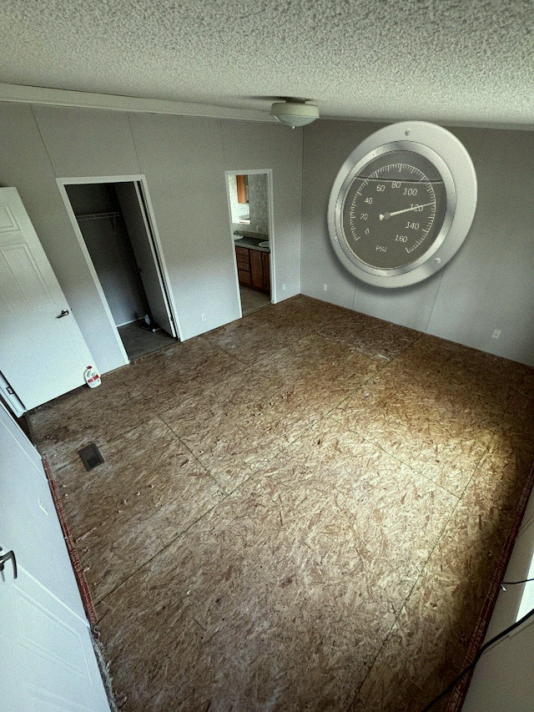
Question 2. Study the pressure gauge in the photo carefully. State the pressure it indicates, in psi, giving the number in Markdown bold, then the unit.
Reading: **120** psi
